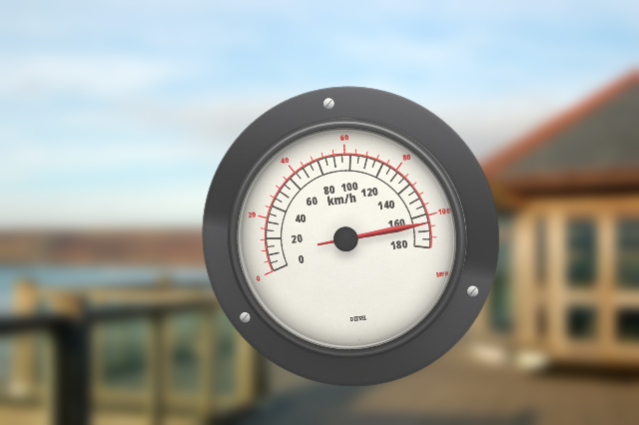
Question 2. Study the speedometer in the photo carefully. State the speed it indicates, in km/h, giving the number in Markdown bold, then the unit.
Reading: **165** km/h
